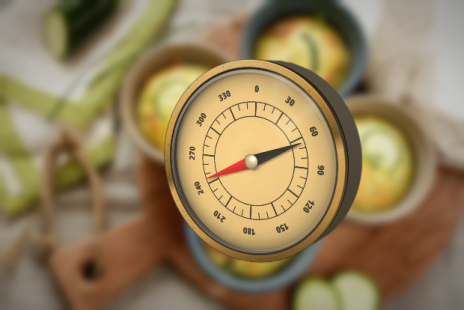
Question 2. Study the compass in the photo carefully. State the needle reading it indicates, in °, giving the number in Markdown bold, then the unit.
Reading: **245** °
